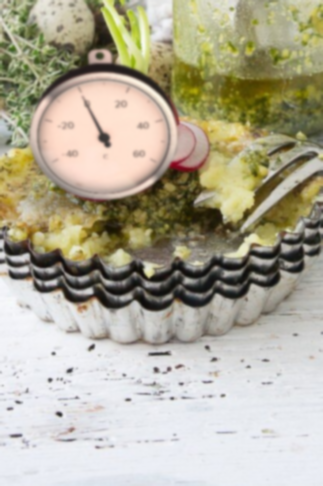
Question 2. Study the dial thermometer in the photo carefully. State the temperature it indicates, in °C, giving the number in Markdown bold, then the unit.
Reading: **0** °C
